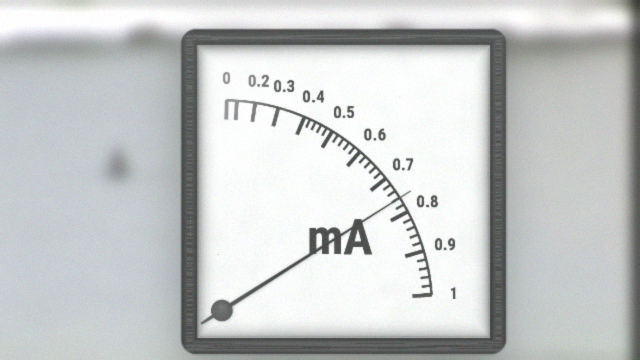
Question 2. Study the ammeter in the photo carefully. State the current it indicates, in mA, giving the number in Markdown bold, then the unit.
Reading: **0.76** mA
